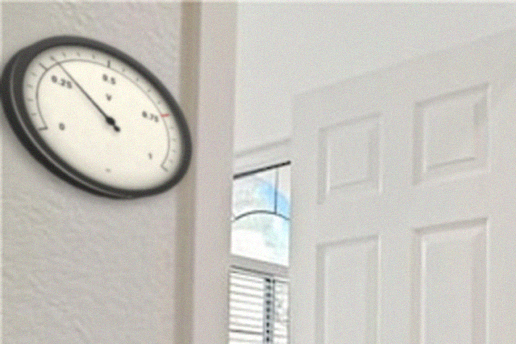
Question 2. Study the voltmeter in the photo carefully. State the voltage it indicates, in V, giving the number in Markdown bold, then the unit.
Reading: **0.3** V
